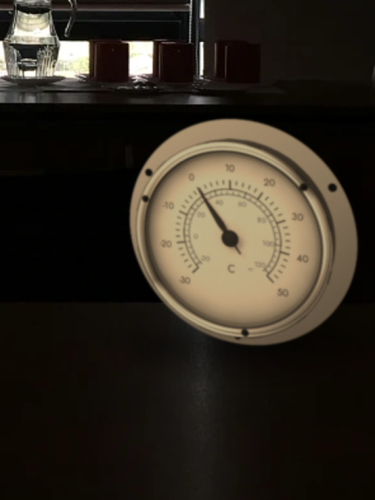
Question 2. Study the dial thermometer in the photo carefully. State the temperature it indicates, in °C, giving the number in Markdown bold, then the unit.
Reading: **0** °C
